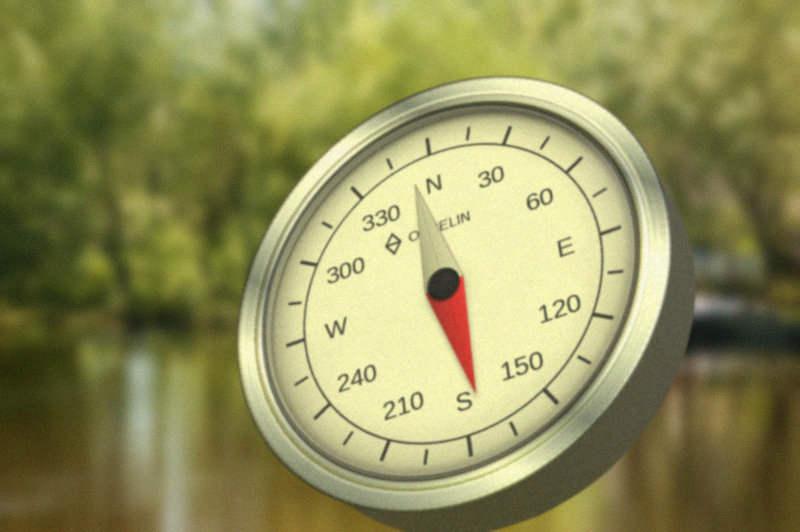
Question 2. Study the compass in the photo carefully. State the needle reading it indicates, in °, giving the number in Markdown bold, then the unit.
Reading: **172.5** °
